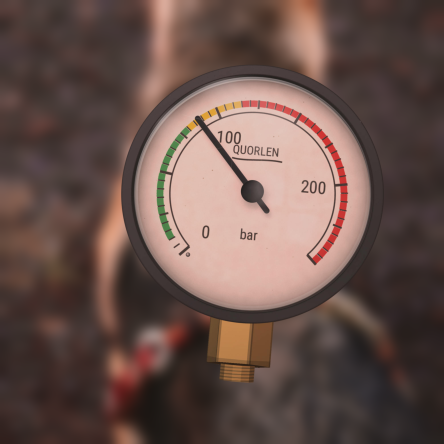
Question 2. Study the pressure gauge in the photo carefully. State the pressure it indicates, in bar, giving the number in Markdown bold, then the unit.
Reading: **87.5** bar
